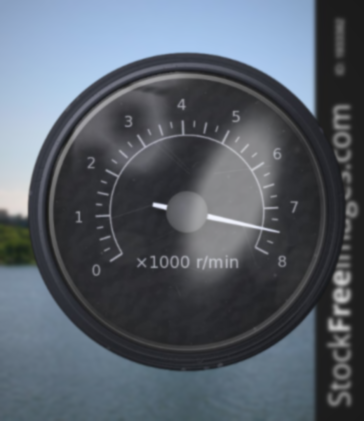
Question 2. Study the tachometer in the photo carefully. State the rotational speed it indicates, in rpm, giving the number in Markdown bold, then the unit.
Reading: **7500** rpm
